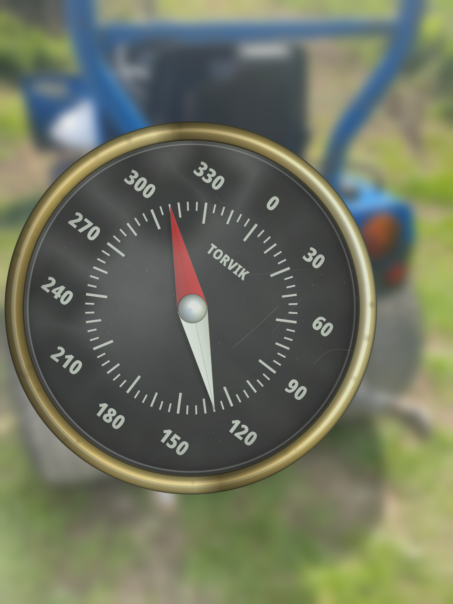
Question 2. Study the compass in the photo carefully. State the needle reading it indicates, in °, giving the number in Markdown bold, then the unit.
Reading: **310** °
